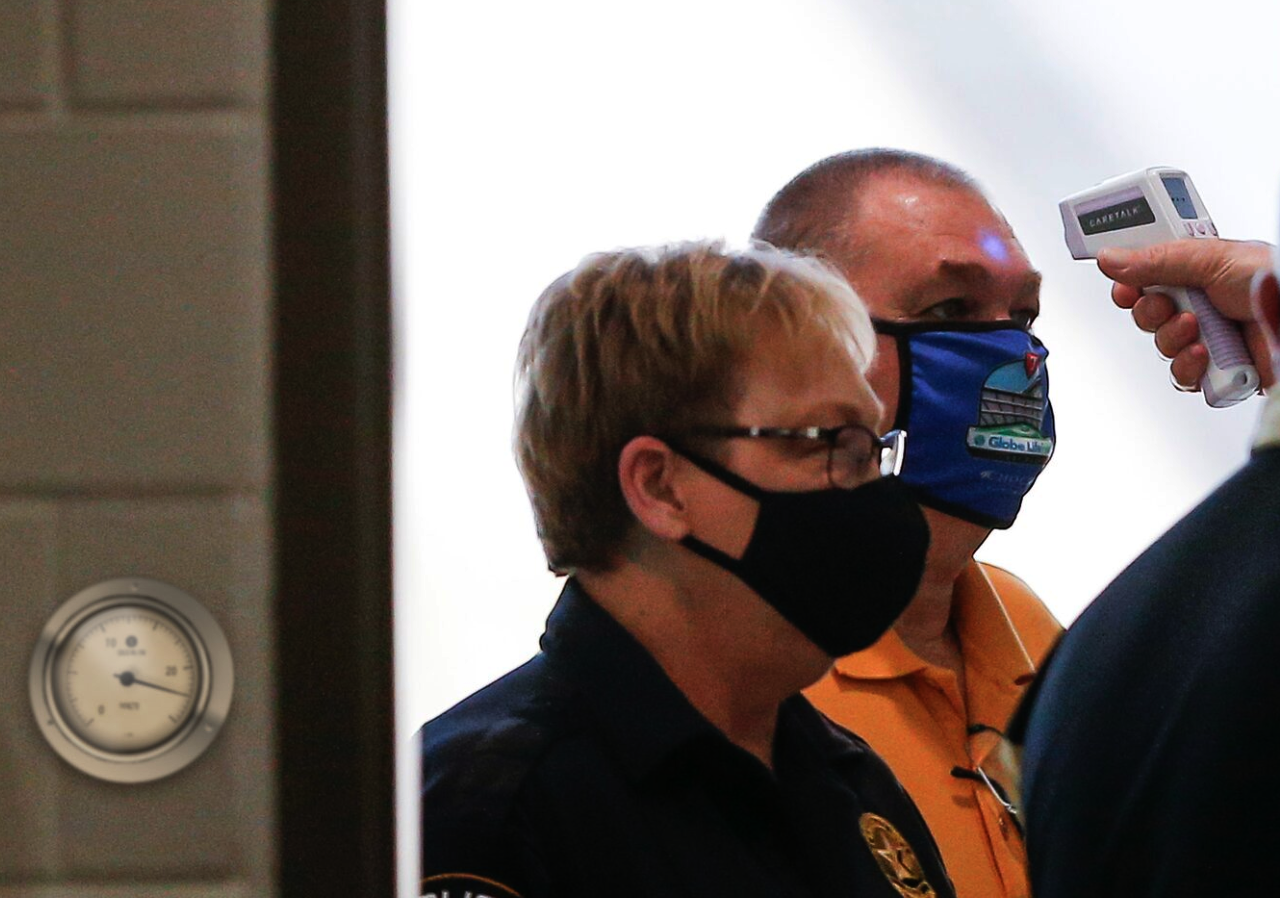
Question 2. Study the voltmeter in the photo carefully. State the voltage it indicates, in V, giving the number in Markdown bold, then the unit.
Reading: **22.5** V
